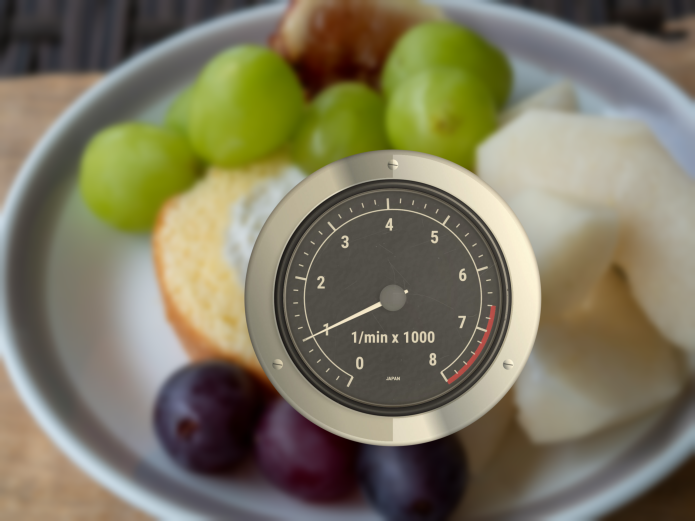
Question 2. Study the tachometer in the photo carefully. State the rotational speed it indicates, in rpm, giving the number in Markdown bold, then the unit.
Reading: **1000** rpm
